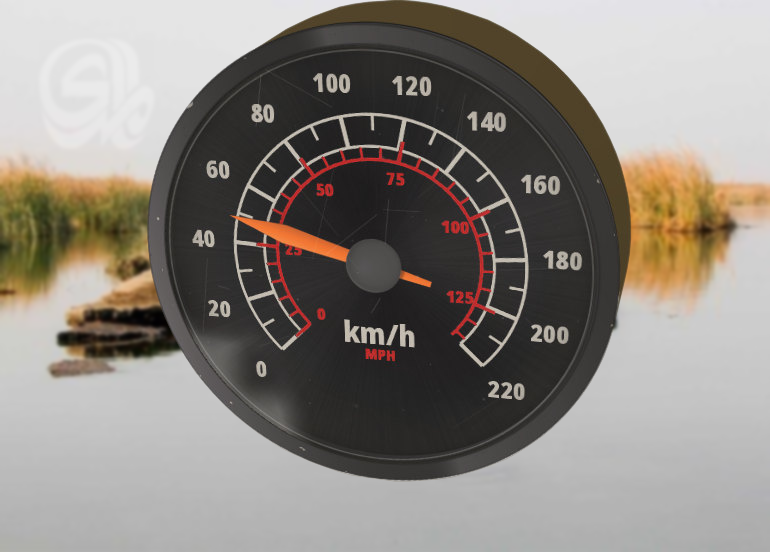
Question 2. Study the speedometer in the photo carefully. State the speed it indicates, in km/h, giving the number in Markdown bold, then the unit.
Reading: **50** km/h
